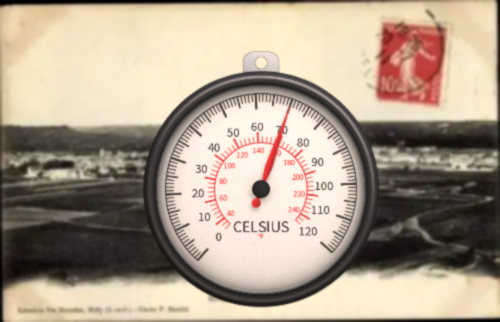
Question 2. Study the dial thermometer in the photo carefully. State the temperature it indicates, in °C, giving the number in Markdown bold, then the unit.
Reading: **70** °C
